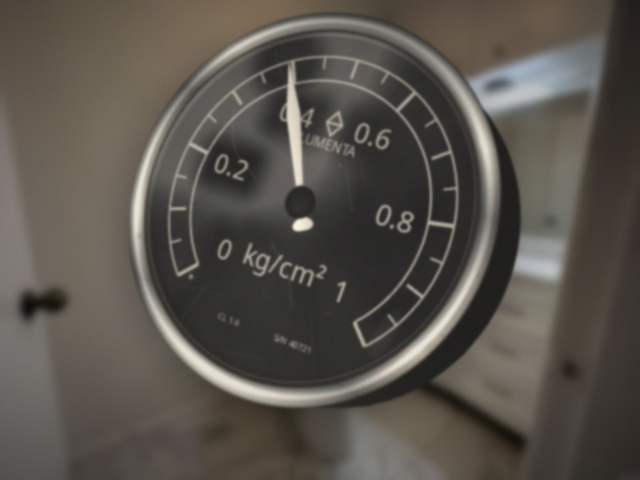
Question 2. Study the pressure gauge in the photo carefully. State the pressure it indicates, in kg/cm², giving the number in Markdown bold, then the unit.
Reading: **0.4** kg/cm²
